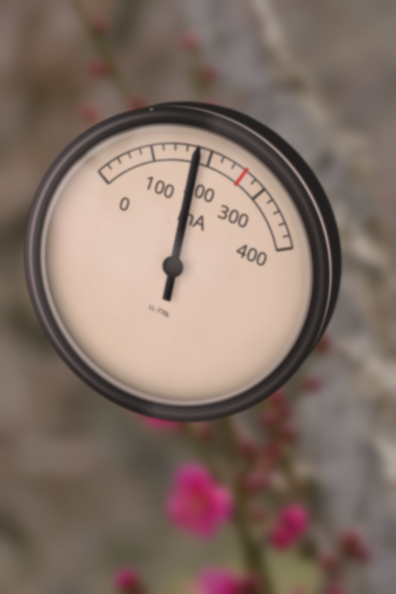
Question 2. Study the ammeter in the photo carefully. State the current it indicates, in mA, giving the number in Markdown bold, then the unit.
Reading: **180** mA
